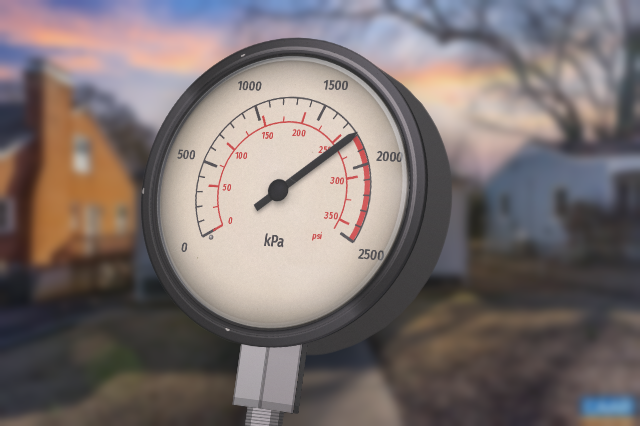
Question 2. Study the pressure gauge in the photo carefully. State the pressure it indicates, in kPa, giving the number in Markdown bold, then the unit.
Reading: **1800** kPa
